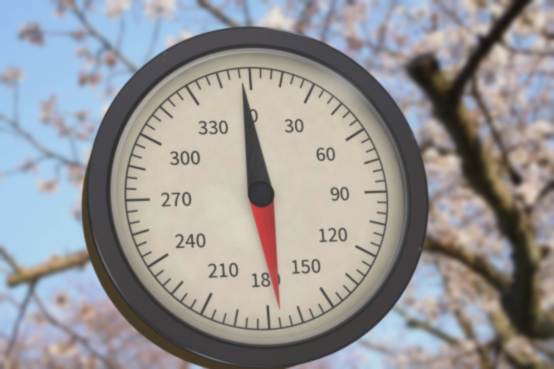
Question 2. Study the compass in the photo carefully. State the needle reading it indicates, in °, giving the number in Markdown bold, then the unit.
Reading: **175** °
